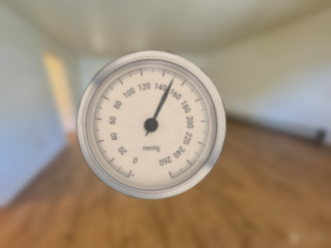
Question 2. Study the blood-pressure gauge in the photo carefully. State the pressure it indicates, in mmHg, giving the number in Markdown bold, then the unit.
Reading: **150** mmHg
